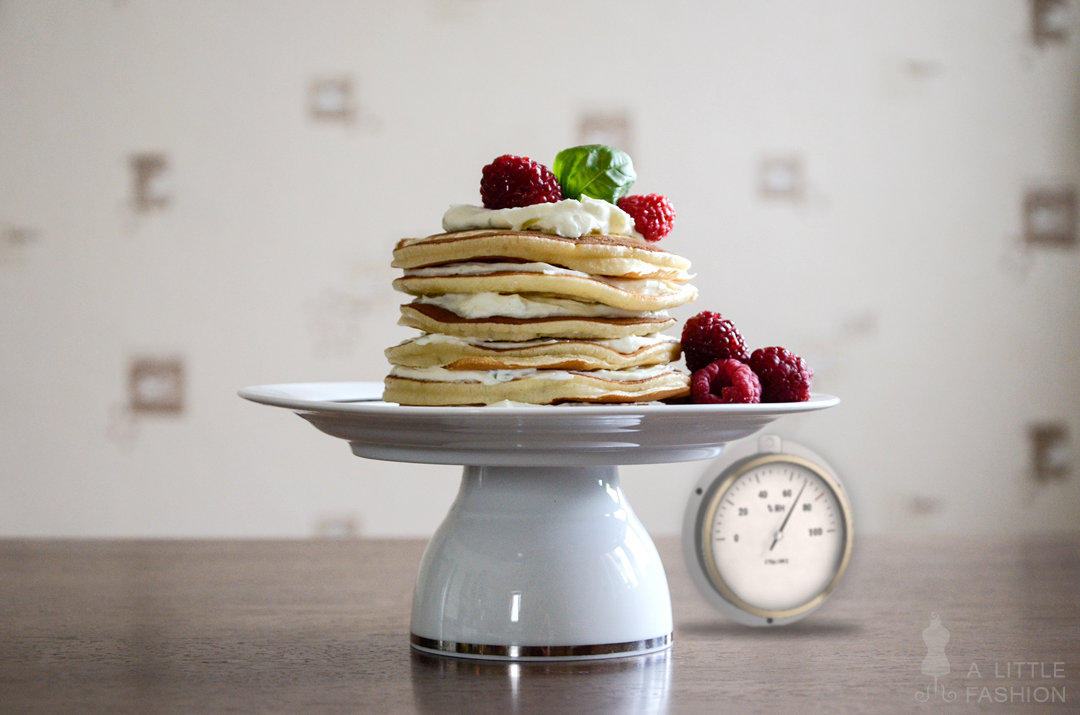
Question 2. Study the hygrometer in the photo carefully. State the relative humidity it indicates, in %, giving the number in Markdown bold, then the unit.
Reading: **68** %
